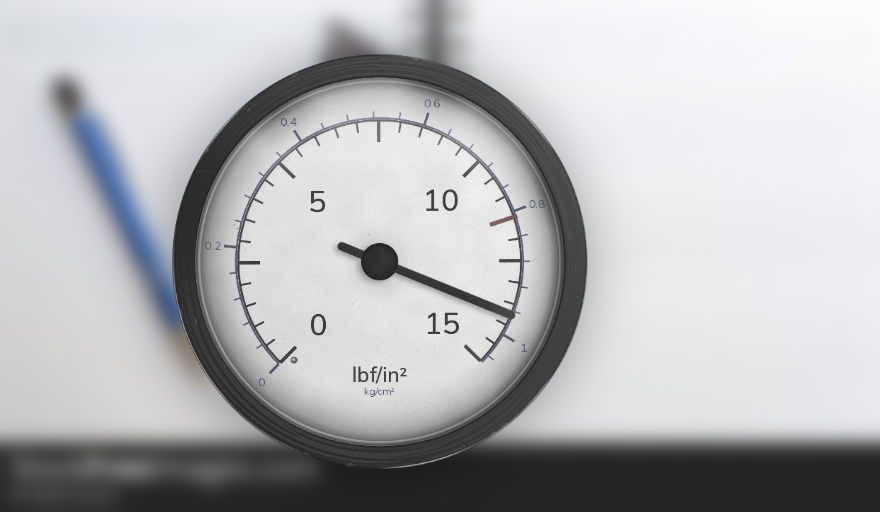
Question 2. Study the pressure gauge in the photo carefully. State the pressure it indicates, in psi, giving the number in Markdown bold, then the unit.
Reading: **13.75** psi
